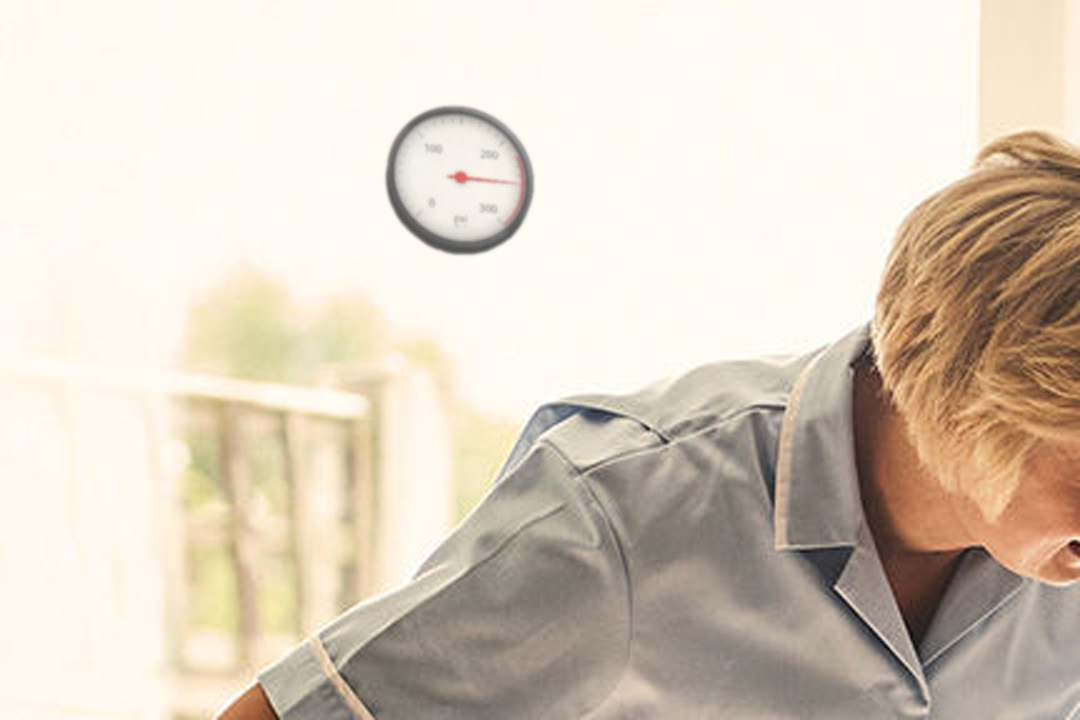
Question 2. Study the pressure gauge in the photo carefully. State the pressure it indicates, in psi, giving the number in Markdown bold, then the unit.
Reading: **250** psi
